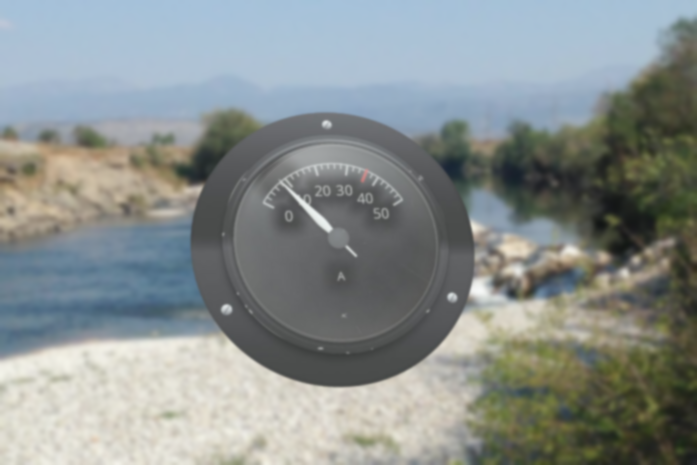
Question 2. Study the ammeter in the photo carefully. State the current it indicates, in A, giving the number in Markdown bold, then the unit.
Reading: **8** A
